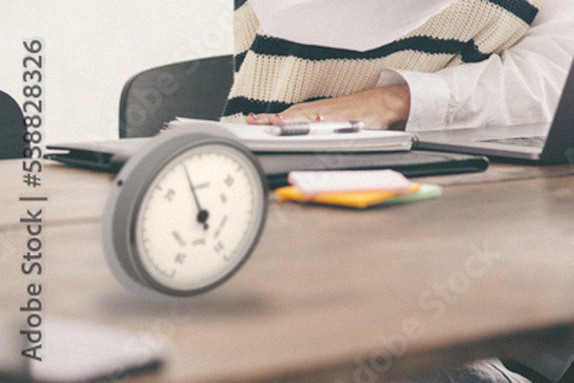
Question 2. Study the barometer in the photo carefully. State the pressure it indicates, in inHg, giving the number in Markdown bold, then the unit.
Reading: **29.3** inHg
